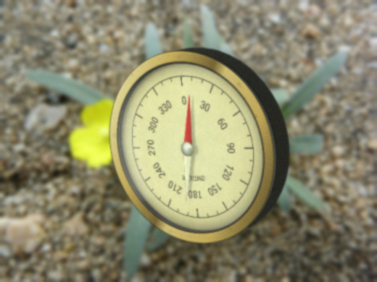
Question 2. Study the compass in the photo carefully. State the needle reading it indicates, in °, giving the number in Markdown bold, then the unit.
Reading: **10** °
